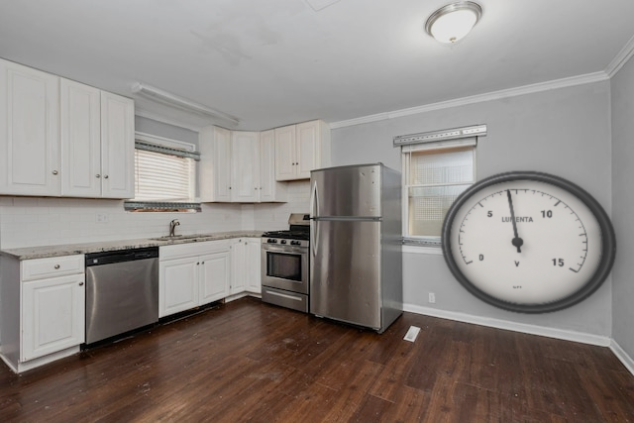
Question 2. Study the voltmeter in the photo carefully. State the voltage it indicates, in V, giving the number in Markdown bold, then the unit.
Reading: **7** V
